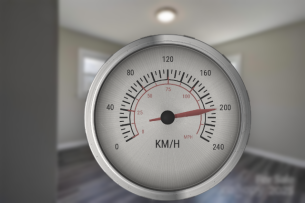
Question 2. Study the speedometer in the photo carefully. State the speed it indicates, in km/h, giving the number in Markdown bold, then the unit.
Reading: **200** km/h
